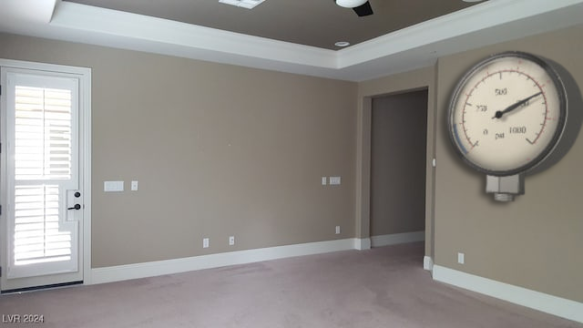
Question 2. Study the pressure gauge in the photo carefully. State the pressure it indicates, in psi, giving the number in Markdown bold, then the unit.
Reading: **750** psi
